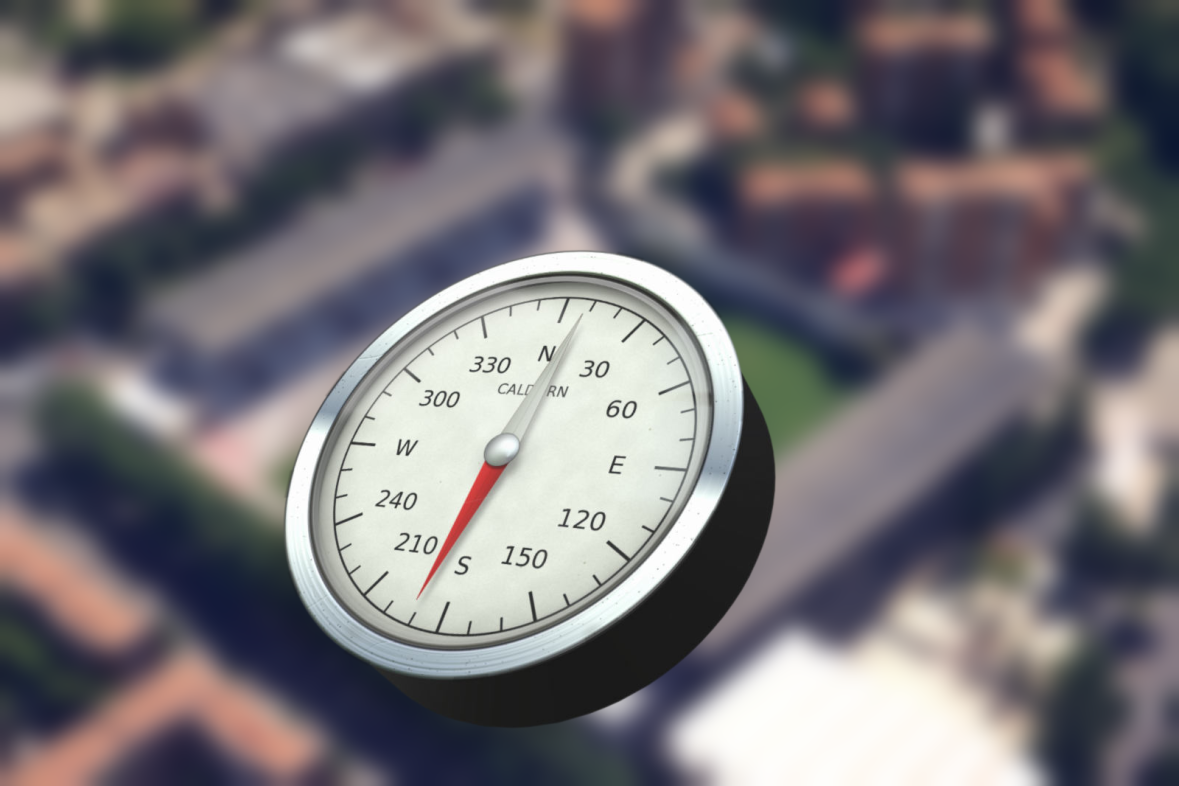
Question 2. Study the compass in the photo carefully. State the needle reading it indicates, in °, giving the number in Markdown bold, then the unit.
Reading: **190** °
